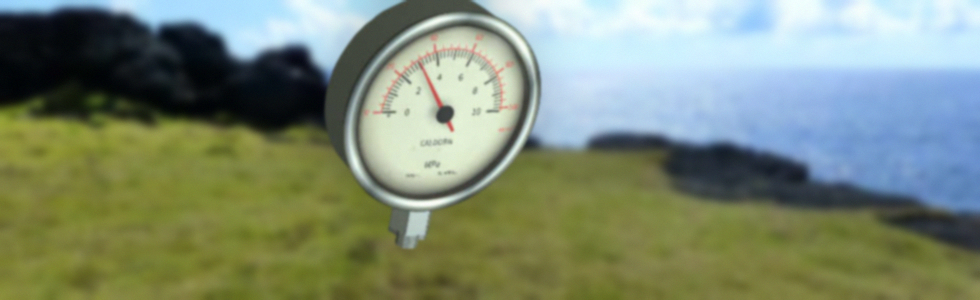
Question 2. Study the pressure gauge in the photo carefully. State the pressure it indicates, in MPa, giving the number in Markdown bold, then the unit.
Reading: **3** MPa
